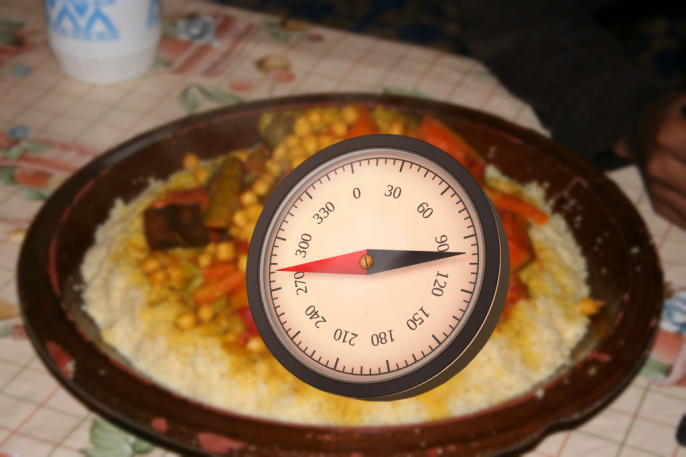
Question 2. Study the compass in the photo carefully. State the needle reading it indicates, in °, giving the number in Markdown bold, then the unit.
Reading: **280** °
